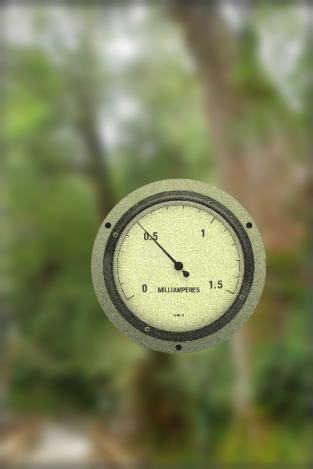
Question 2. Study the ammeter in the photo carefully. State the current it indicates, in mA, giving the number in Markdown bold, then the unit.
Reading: **0.5** mA
